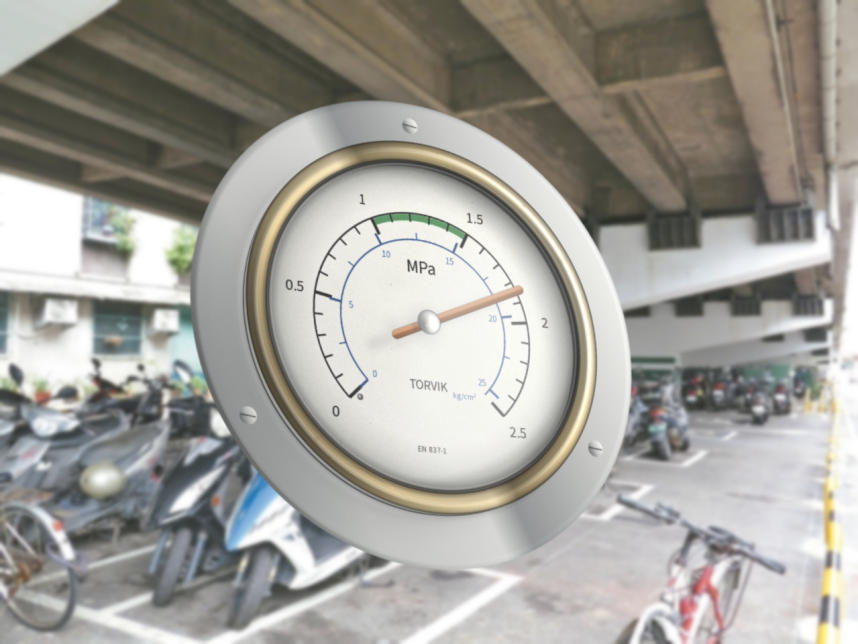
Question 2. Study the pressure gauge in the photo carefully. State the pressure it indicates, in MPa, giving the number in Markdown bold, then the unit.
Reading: **1.85** MPa
